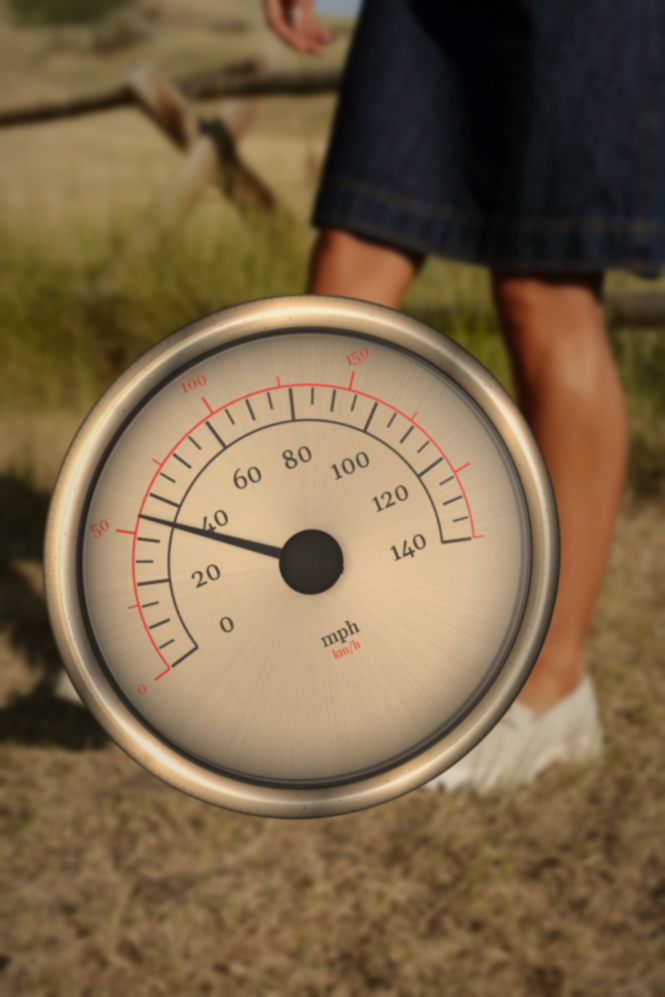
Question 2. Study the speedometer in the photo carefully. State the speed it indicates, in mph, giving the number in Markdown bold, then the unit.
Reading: **35** mph
